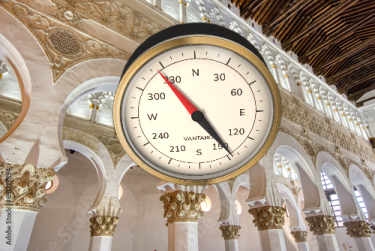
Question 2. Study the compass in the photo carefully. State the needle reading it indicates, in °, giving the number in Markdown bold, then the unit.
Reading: **325** °
